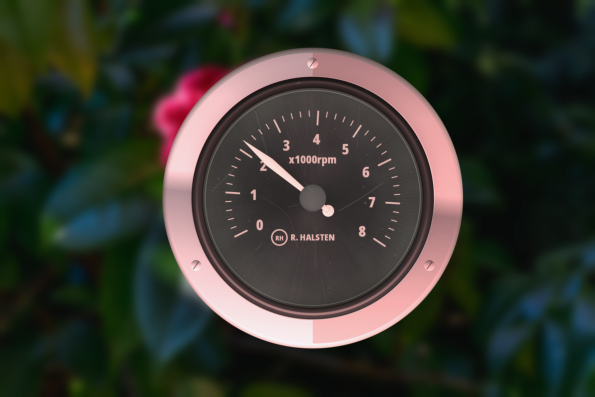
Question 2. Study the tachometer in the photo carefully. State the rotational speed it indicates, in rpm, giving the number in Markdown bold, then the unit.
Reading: **2200** rpm
